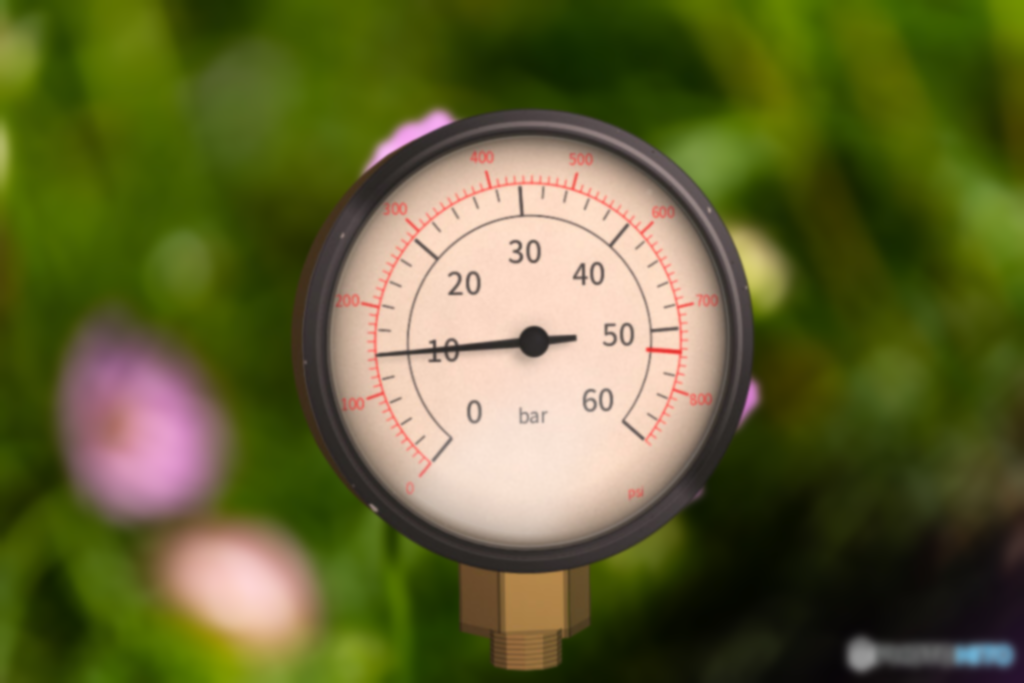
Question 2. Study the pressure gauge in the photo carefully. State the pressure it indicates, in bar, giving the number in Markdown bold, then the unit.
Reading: **10** bar
